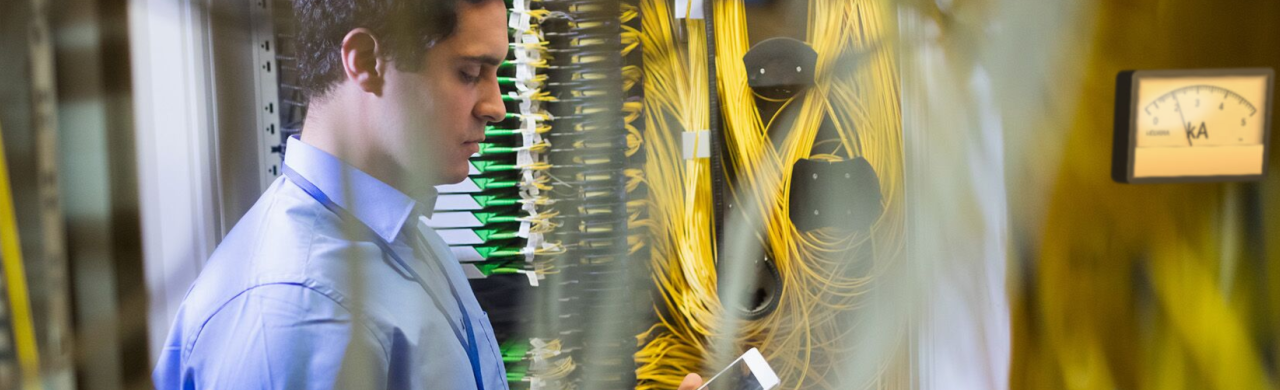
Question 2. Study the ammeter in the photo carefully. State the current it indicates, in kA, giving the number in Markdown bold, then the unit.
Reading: **2** kA
